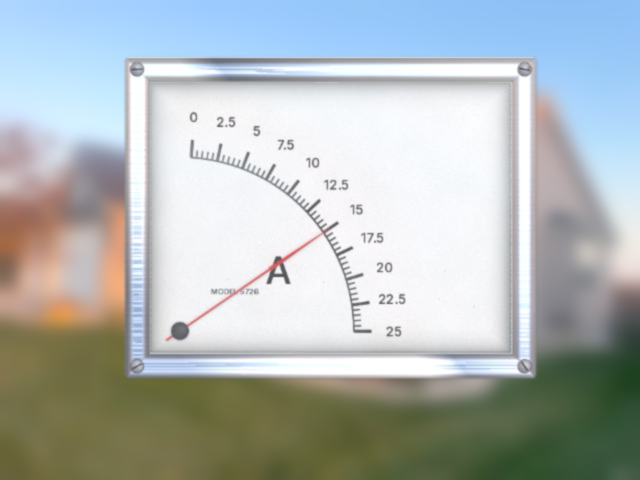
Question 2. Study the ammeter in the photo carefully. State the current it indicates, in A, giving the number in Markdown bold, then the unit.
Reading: **15** A
